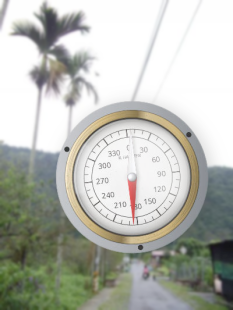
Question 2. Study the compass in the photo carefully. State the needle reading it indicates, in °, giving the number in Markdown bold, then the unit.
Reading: **185** °
